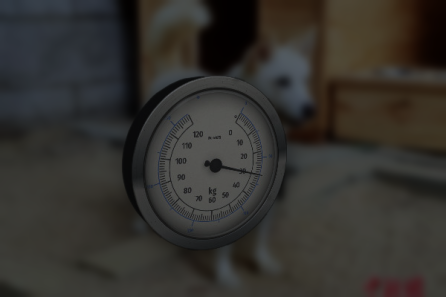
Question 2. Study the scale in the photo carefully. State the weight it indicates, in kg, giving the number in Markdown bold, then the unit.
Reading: **30** kg
